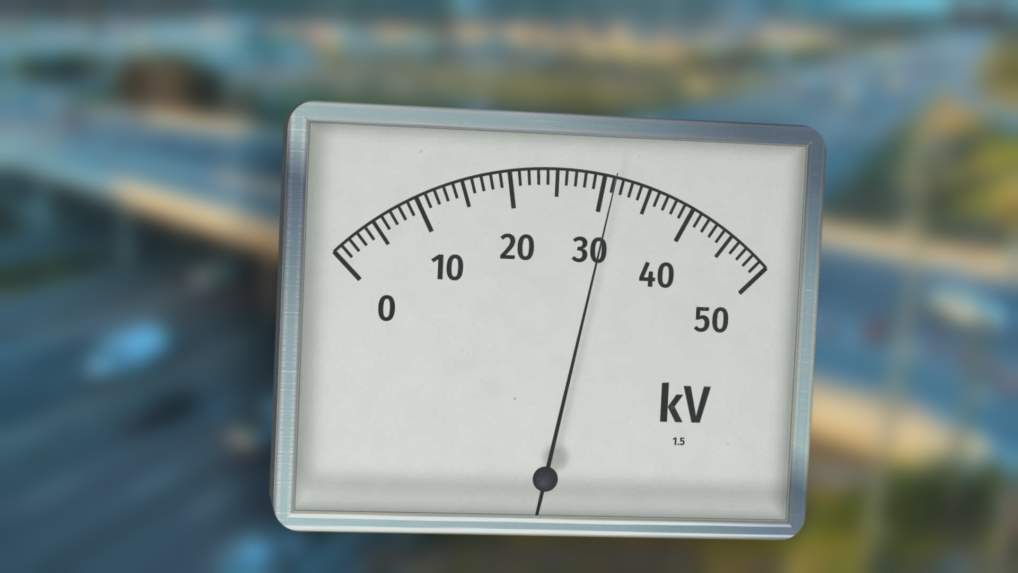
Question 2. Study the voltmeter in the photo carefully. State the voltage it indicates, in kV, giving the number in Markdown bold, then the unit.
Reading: **31** kV
